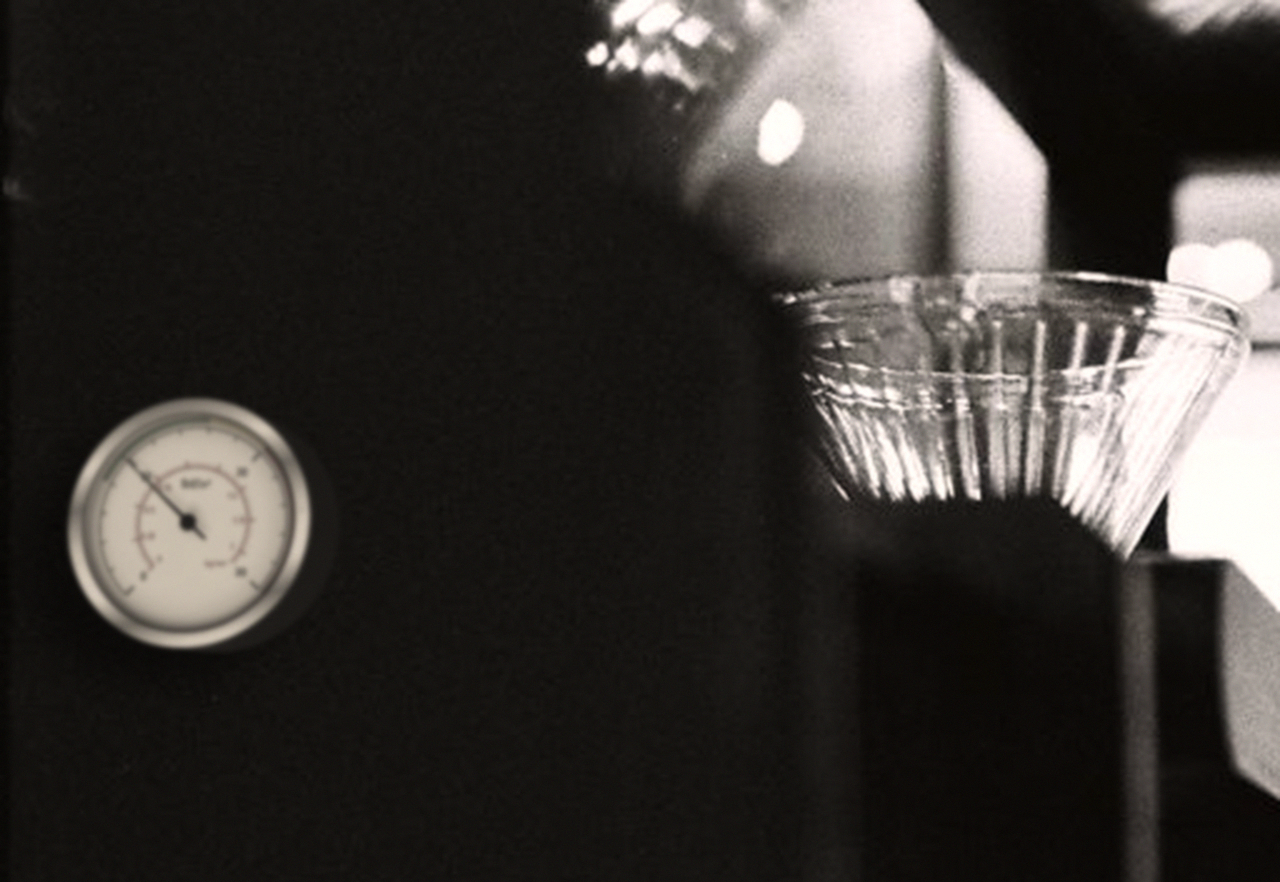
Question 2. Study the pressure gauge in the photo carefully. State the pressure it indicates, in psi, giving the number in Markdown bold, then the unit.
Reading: **10** psi
